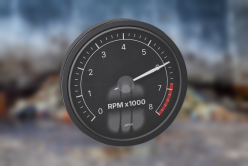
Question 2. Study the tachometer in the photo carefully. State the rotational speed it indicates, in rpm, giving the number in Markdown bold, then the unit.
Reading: **6000** rpm
